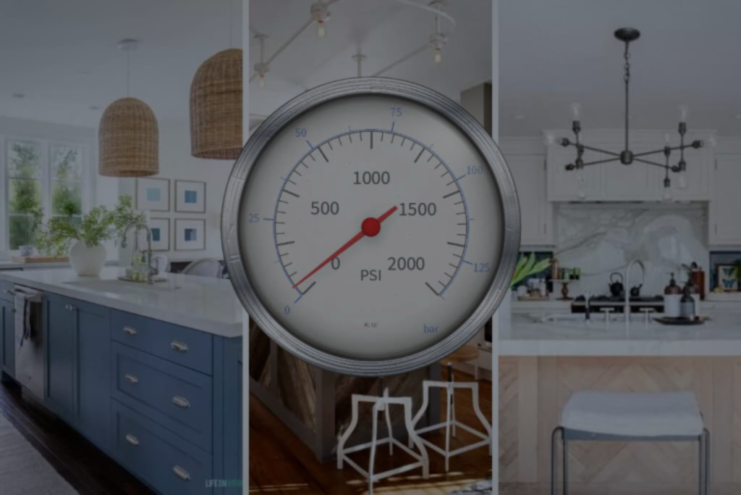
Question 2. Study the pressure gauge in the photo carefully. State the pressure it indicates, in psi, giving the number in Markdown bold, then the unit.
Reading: **50** psi
